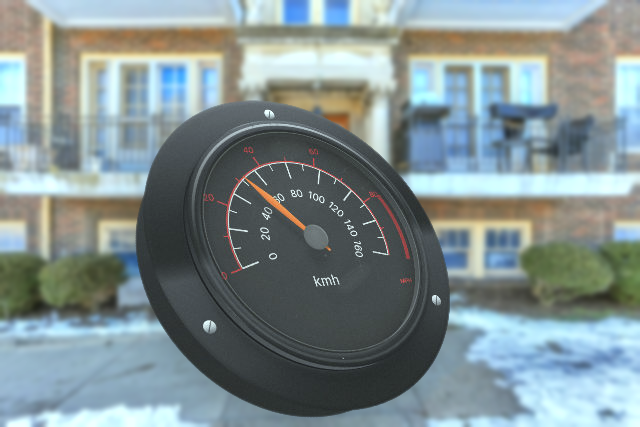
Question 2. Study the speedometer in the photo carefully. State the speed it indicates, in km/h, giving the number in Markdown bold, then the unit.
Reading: **50** km/h
